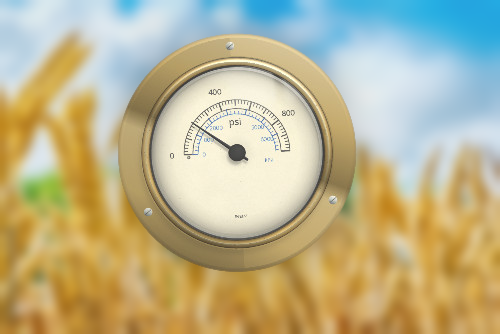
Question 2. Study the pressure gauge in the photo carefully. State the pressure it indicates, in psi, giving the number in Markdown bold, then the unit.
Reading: **200** psi
